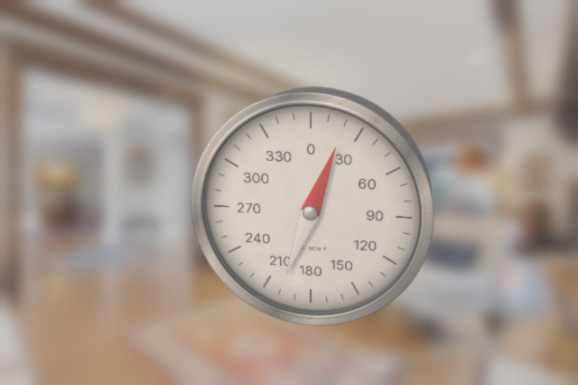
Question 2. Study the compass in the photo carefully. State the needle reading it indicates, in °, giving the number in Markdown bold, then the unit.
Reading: **20** °
